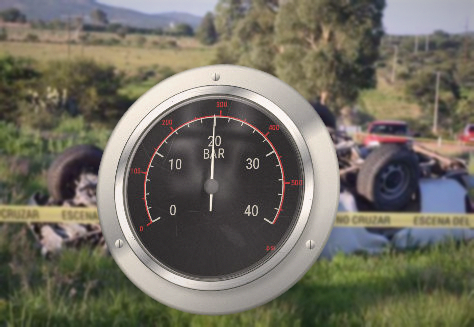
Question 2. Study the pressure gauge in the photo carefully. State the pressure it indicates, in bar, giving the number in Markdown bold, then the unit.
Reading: **20** bar
